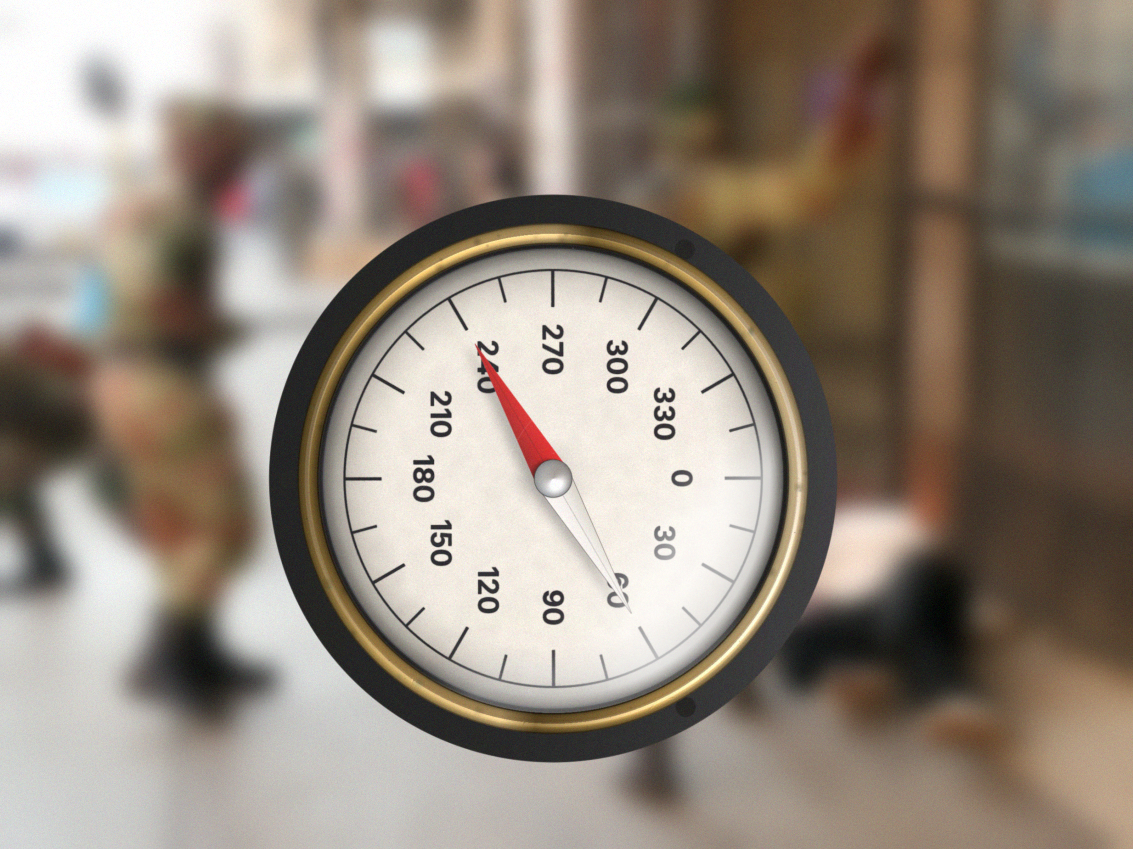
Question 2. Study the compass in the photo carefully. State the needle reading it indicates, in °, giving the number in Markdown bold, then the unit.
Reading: **240** °
